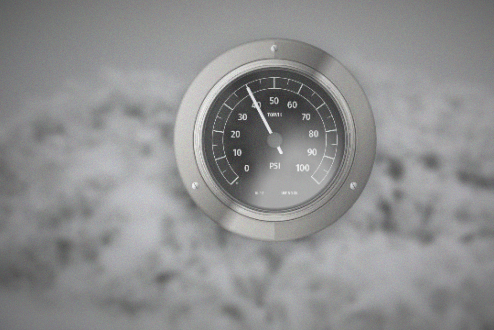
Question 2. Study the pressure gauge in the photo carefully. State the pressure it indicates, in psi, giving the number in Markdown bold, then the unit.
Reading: **40** psi
